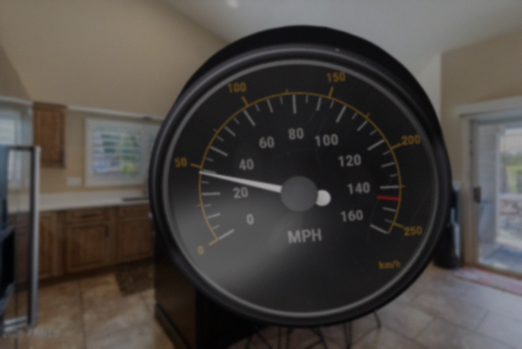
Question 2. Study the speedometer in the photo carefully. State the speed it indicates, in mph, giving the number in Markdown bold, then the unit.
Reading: **30** mph
